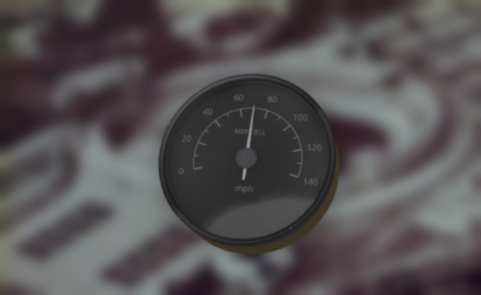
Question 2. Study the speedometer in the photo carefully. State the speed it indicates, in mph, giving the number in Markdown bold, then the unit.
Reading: **70** mph
